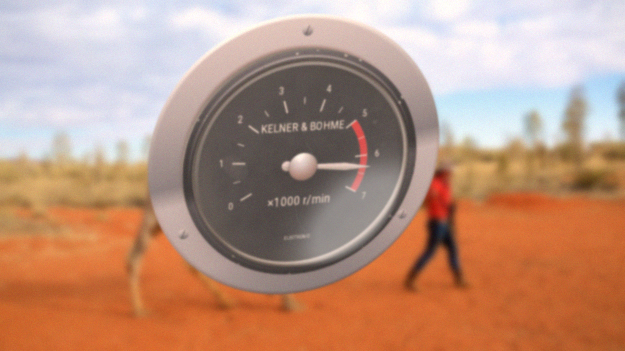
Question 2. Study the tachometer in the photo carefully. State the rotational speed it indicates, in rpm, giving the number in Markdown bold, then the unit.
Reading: **6250** rpm
